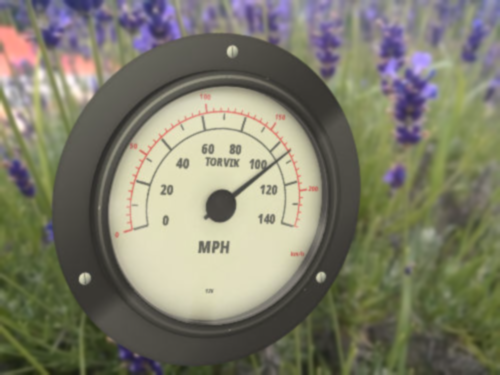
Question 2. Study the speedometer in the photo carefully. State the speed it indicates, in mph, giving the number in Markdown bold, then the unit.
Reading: **105** mph
